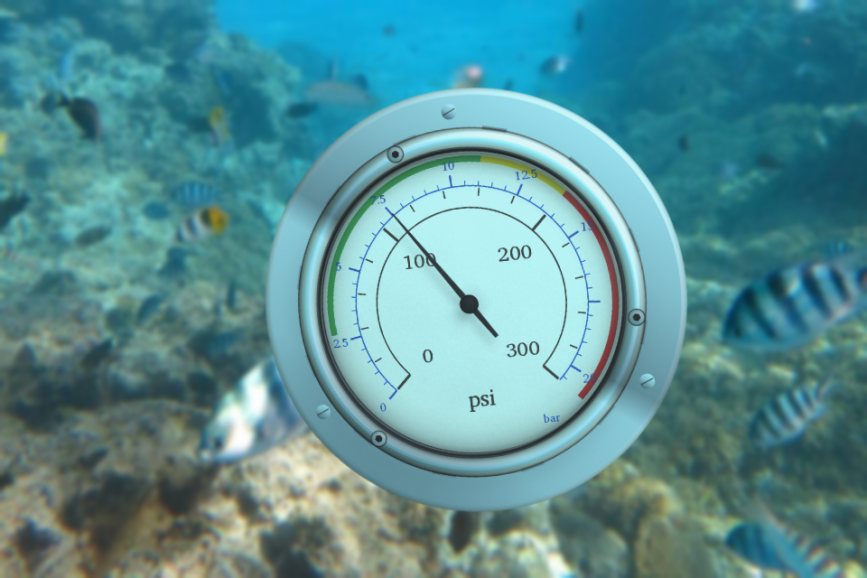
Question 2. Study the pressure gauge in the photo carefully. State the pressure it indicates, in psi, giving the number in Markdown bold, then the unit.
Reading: **110** psi
